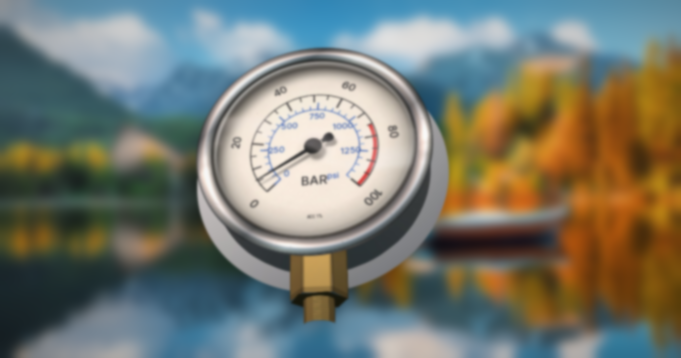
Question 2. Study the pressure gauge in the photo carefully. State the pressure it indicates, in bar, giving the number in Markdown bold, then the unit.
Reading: **5** bar
